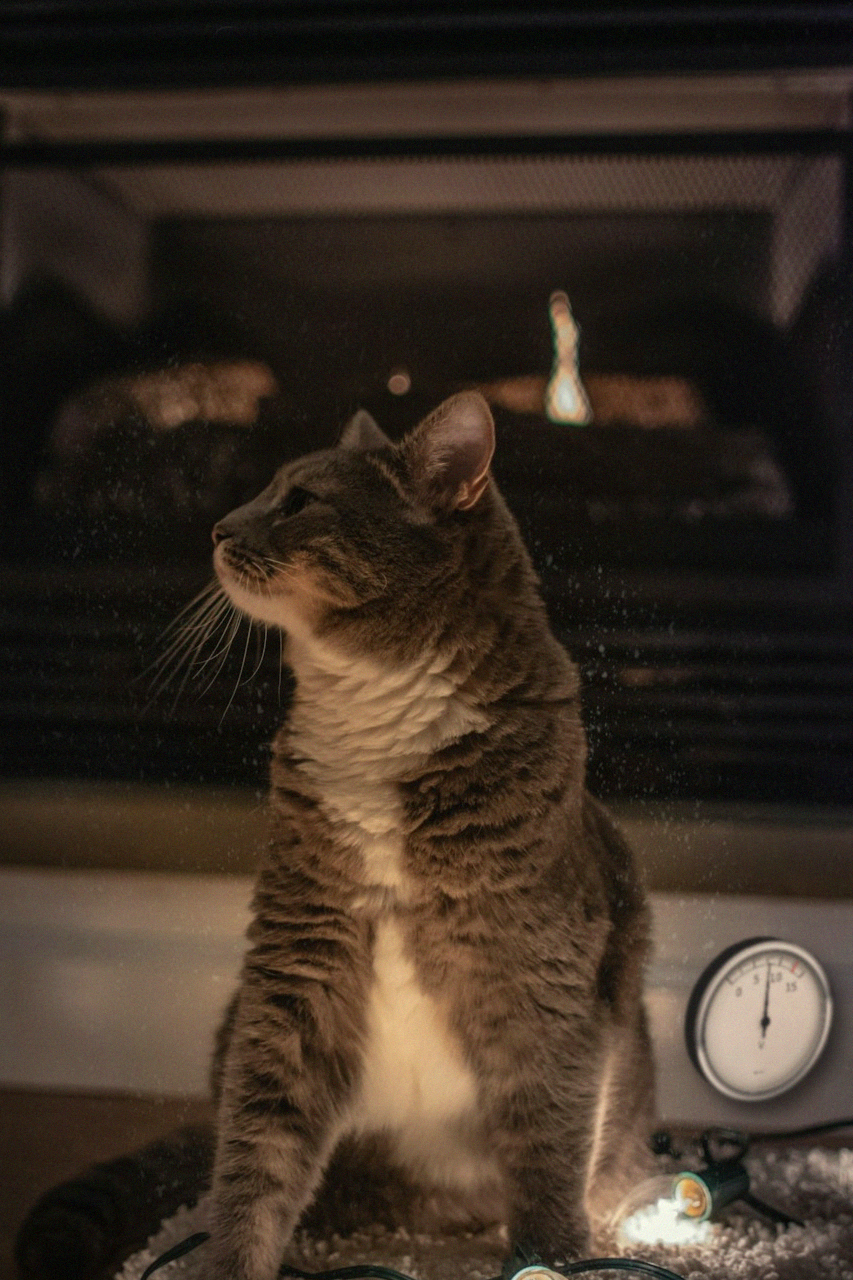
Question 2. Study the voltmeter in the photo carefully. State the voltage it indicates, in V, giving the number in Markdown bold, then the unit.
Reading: **7.5** V
